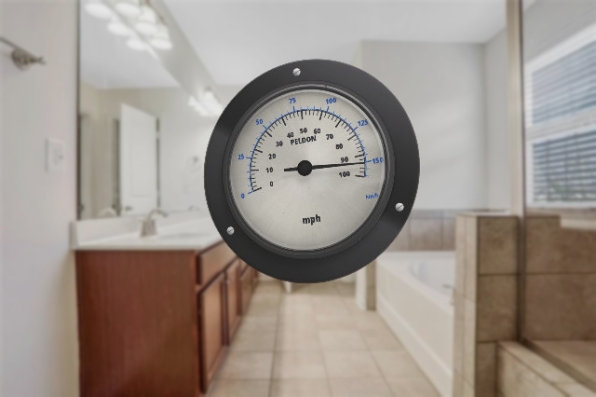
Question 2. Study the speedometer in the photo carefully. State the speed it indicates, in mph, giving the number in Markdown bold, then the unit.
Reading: **94** mph
